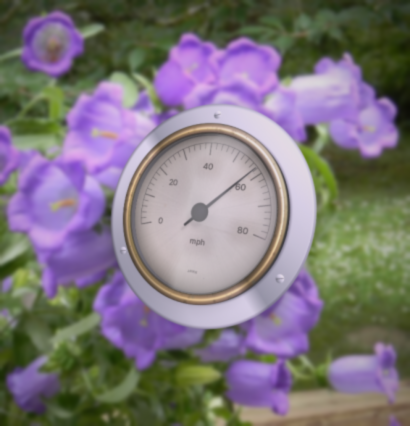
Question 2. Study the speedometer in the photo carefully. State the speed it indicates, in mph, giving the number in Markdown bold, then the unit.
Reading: **58** mph
